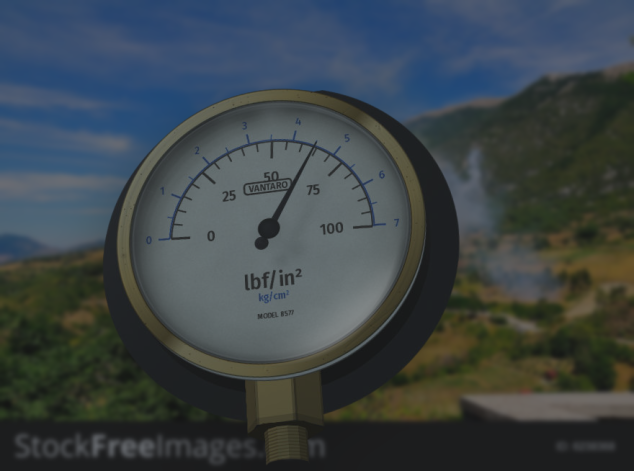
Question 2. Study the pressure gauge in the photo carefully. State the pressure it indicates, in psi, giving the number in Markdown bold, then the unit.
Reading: **65** psi
